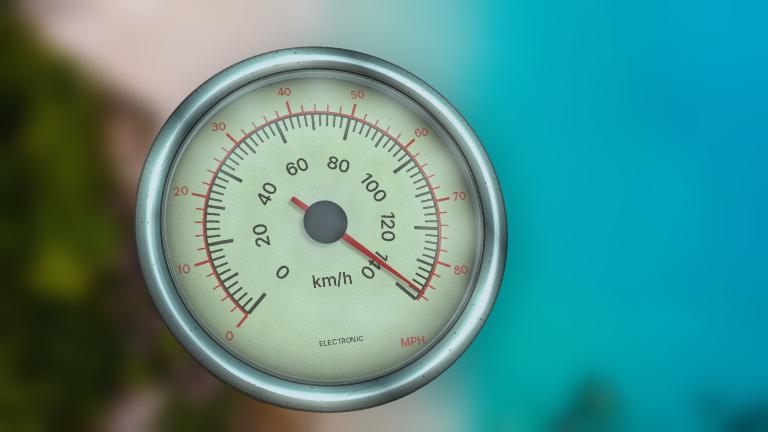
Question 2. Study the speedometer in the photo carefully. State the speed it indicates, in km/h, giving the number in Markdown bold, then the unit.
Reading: **138** km/h
